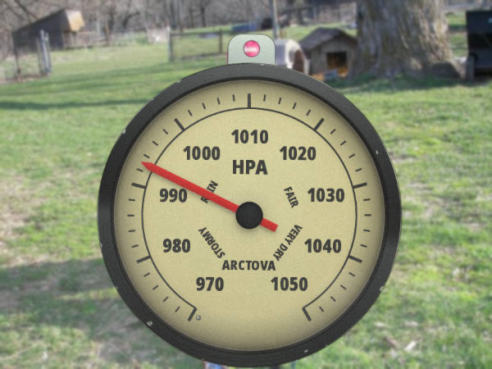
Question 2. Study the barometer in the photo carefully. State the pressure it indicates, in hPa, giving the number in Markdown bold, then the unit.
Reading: **993** hPa
